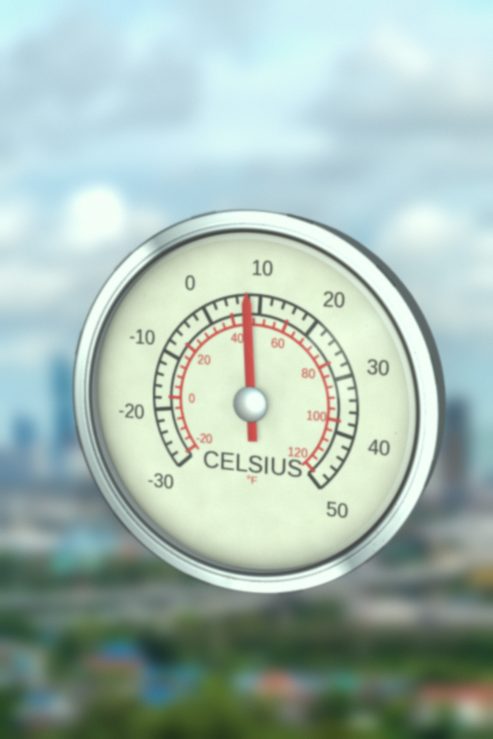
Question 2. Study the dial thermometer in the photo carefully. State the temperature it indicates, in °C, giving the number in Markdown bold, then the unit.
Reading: **8** °C
